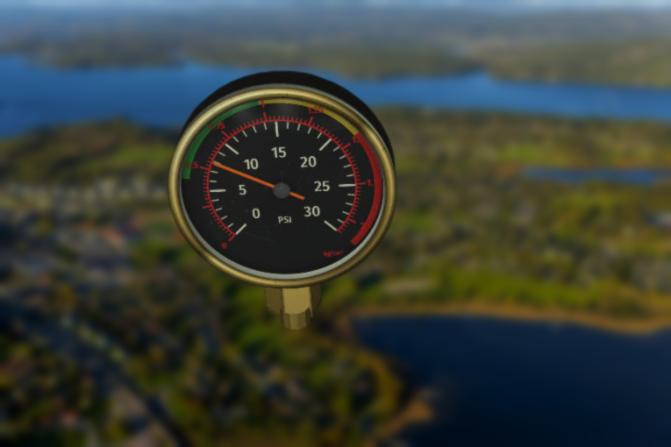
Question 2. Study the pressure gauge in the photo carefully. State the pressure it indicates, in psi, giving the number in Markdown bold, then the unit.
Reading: **8** psi
